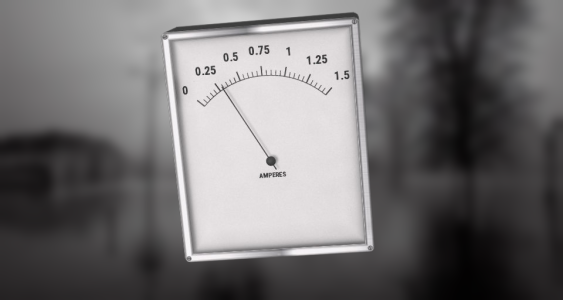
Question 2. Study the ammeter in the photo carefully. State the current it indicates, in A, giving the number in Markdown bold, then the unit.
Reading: **0.3** A
